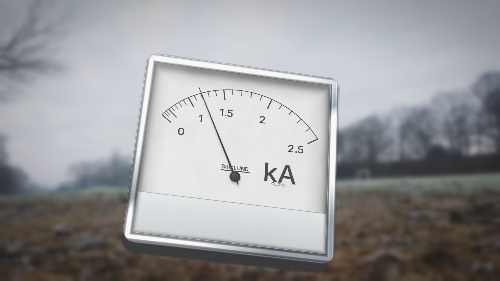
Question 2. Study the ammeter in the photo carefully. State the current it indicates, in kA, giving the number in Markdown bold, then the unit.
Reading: **1.2** kA
